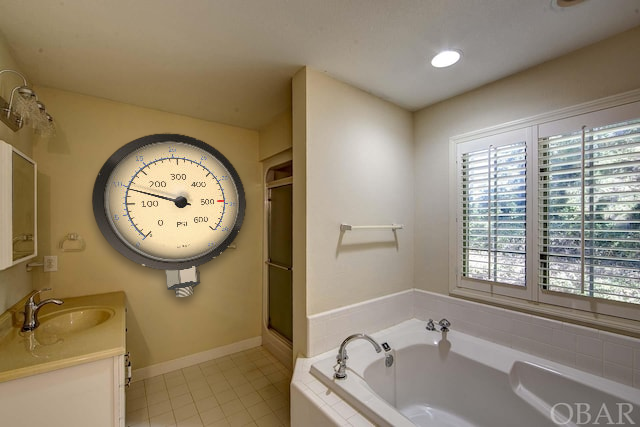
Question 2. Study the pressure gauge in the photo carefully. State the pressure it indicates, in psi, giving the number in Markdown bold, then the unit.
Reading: **140** psi
